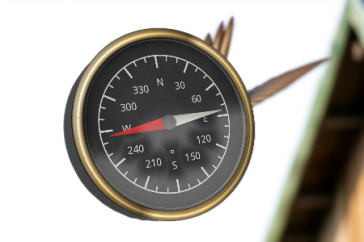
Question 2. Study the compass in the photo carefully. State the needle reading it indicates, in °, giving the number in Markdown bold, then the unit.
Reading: **265** °
